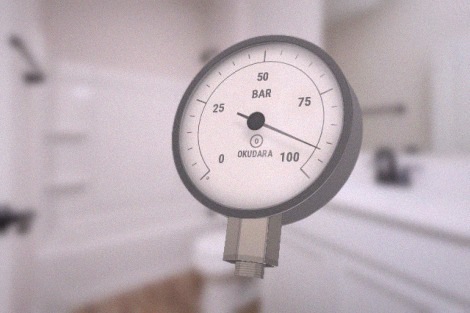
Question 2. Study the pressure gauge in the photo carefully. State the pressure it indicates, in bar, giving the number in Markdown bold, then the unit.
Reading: **92.5** bar
